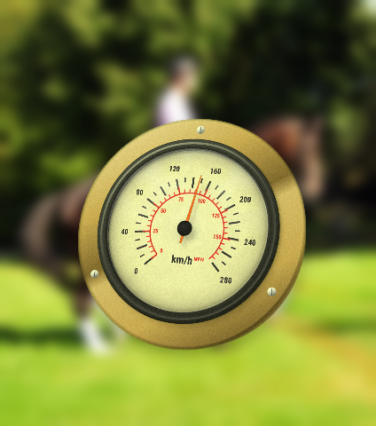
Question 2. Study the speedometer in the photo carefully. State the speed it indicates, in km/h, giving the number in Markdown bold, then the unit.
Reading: **150** km/h
